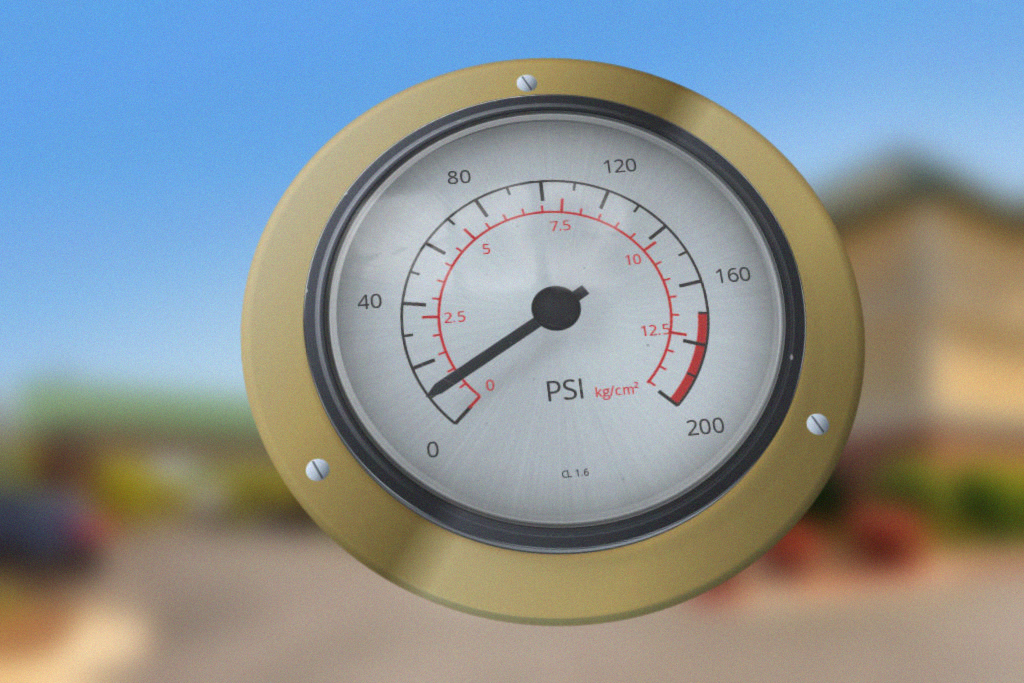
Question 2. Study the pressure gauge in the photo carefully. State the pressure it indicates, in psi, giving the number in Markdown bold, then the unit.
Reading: **10** psi
